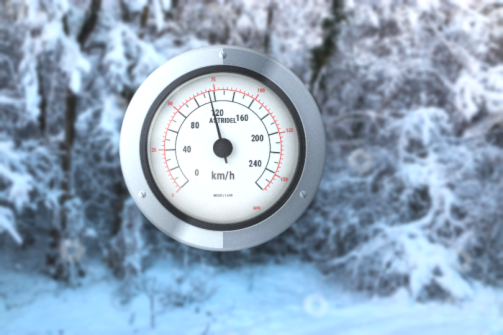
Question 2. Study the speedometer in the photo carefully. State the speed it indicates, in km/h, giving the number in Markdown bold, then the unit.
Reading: **115** km/h
